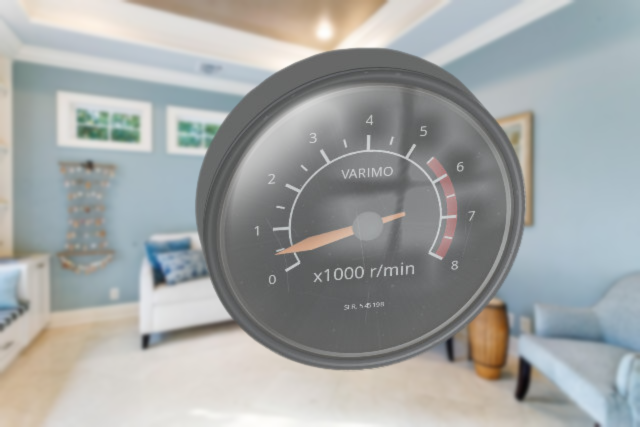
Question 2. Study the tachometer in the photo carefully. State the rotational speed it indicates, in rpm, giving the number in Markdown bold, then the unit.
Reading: **500** rpm
